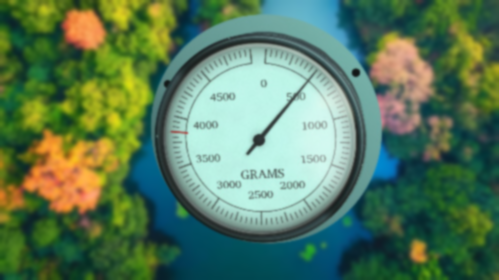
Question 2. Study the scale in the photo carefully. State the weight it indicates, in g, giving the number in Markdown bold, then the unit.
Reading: **500** g
